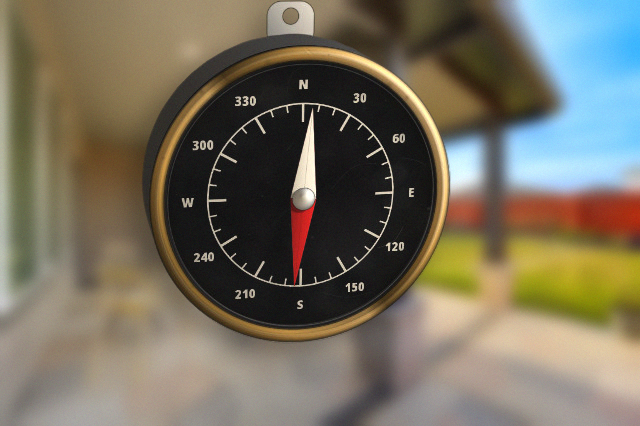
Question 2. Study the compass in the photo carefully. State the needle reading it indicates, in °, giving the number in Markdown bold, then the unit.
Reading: **185** °
